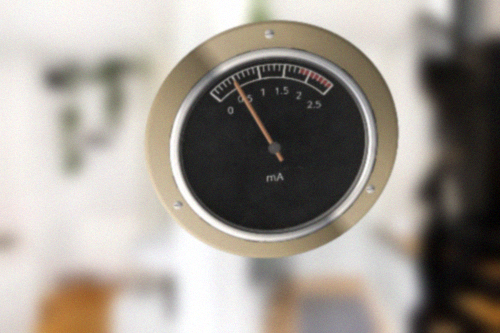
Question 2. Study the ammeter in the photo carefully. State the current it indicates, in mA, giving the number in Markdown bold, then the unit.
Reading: **0.5** mA
